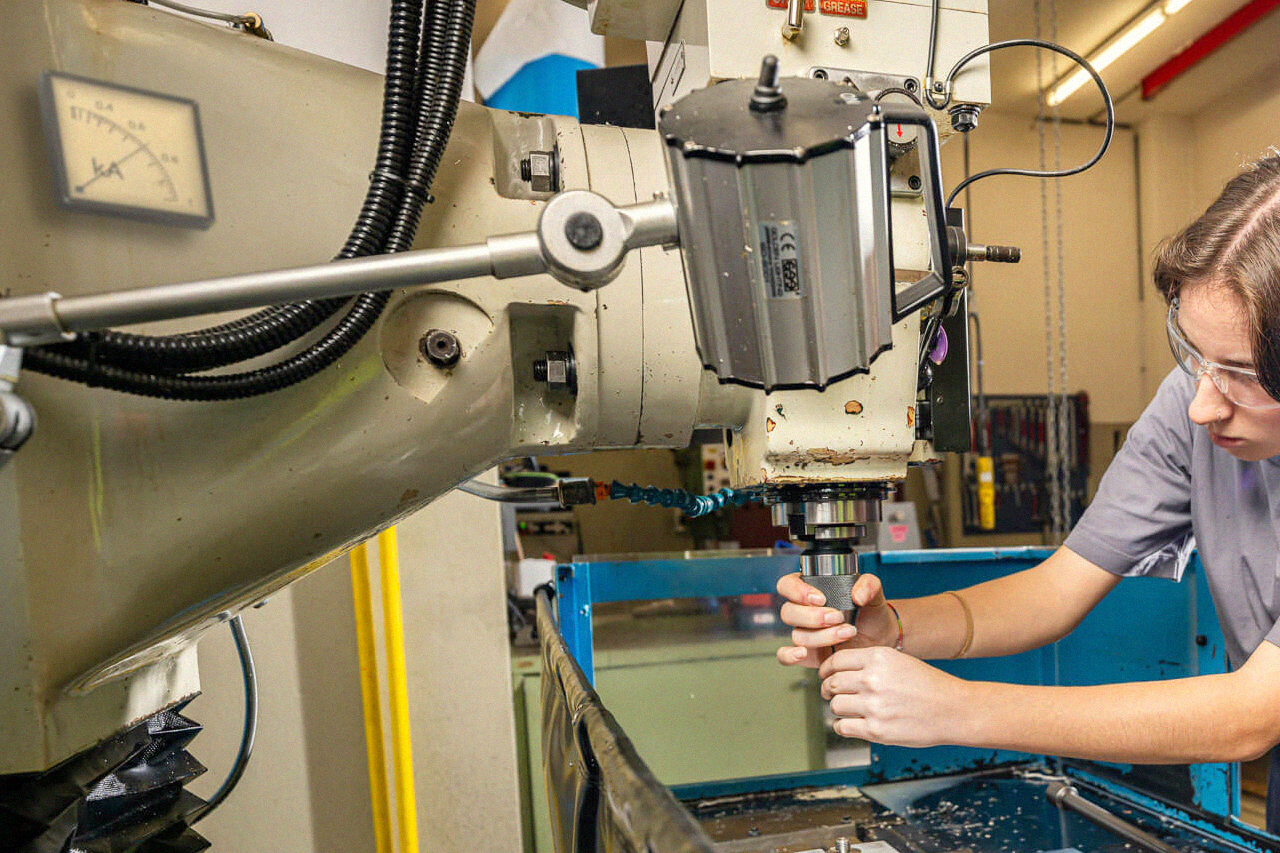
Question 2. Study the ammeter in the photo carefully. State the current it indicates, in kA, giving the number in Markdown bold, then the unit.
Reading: **0.7** kA
